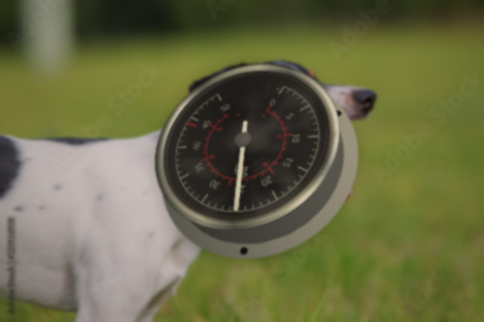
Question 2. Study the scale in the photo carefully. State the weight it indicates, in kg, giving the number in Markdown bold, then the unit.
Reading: **25** kg
